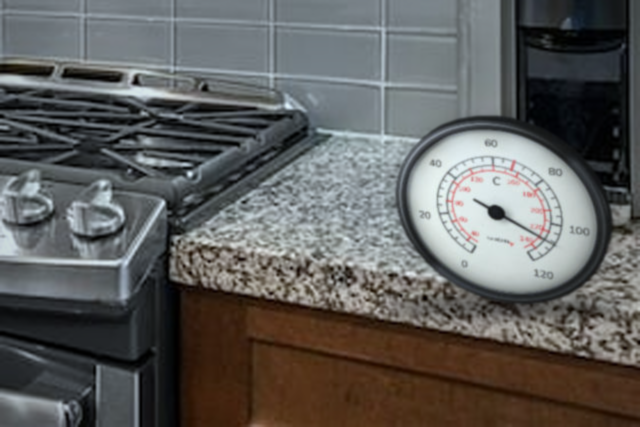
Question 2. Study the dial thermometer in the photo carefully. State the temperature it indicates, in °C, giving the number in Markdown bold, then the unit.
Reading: **108** °C
